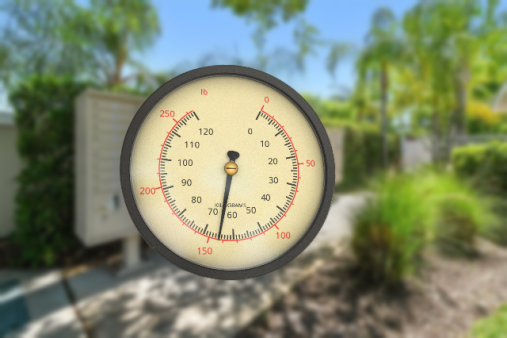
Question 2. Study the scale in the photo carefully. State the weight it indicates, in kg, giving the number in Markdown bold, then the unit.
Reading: **65** kg
